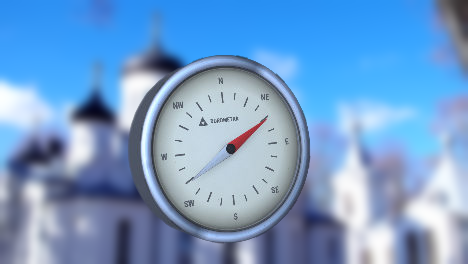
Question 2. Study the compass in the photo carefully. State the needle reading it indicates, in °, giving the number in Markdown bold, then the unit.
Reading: **60** °
